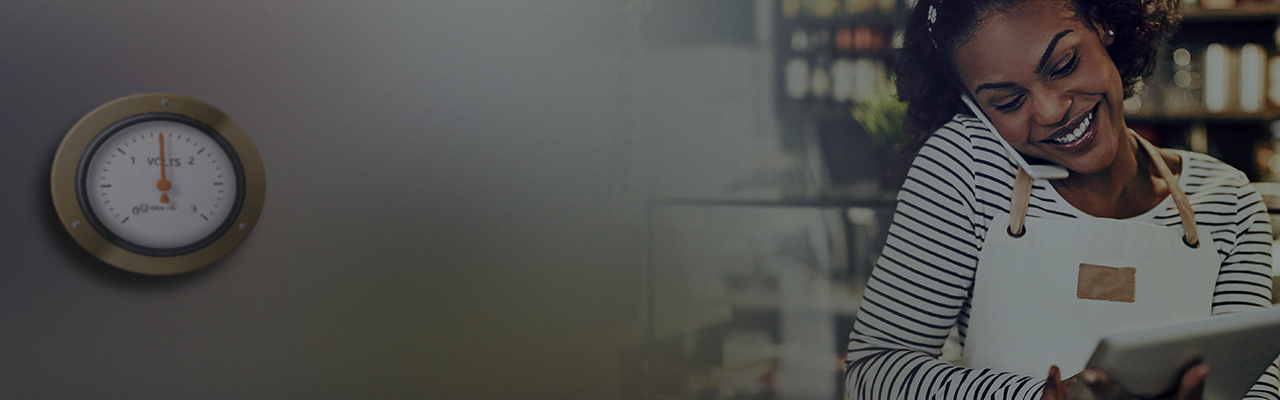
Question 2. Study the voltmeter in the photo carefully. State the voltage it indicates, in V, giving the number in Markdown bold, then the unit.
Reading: **1.5** V
